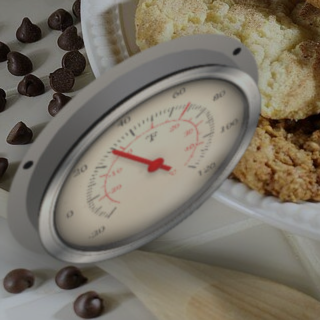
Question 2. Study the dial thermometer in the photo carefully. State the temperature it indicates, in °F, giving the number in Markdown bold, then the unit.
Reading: **30** °F
